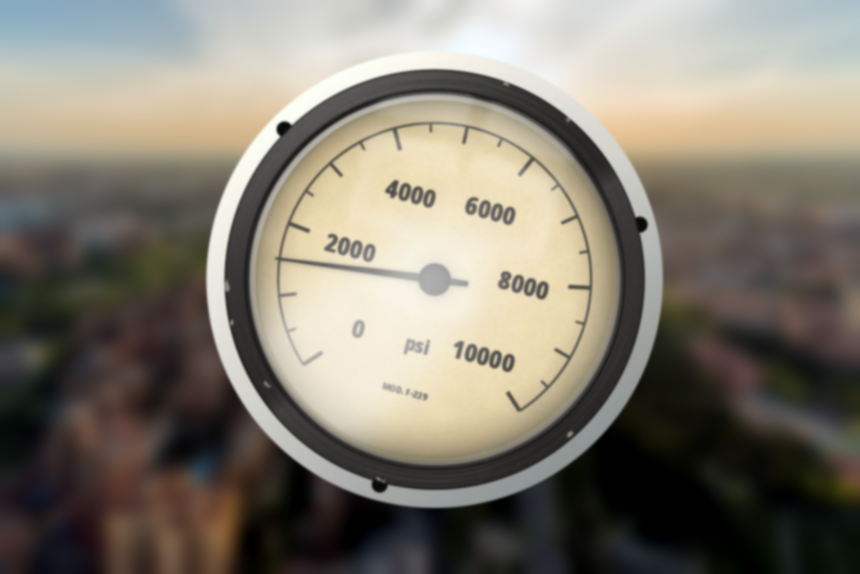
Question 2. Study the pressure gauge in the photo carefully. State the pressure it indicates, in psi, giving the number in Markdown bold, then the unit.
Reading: **1500** psi
